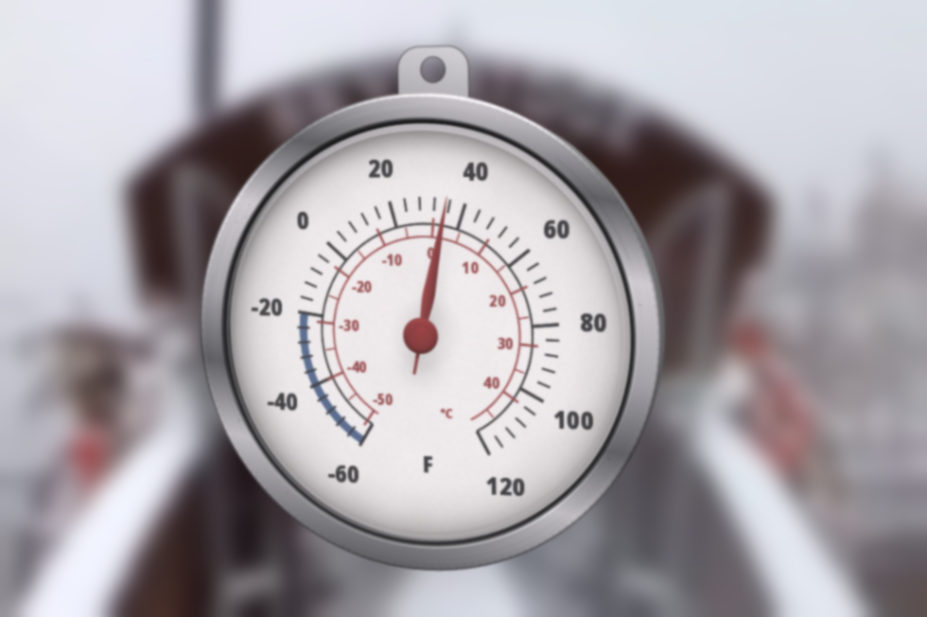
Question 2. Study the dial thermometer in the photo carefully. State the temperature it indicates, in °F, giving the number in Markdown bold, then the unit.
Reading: **36** °F
